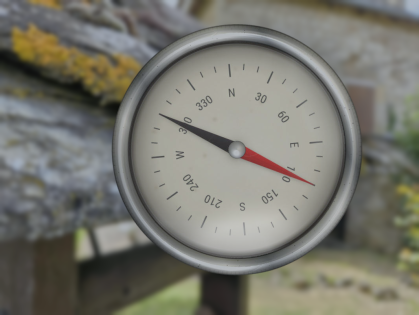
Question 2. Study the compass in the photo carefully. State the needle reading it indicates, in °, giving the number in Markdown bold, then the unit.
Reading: **120** °
